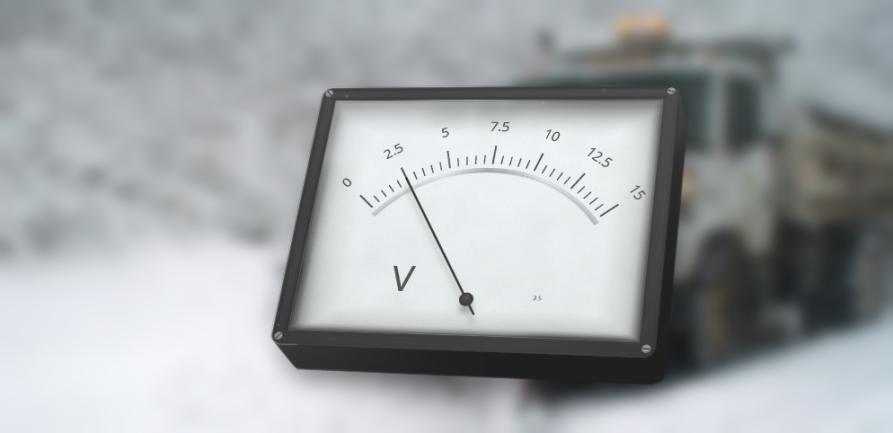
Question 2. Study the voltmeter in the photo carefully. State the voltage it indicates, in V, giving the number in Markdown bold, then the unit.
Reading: **2.5** V
